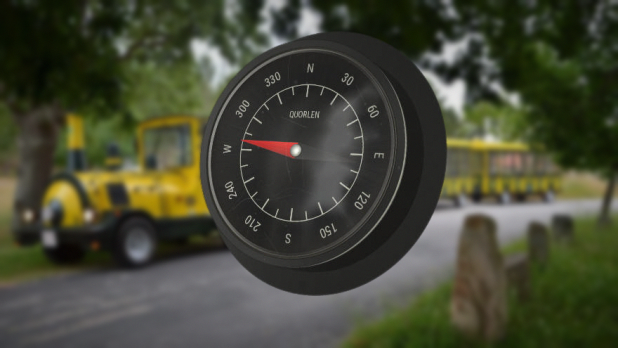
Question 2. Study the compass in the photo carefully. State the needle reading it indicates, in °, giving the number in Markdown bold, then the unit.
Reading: **277.5** °
